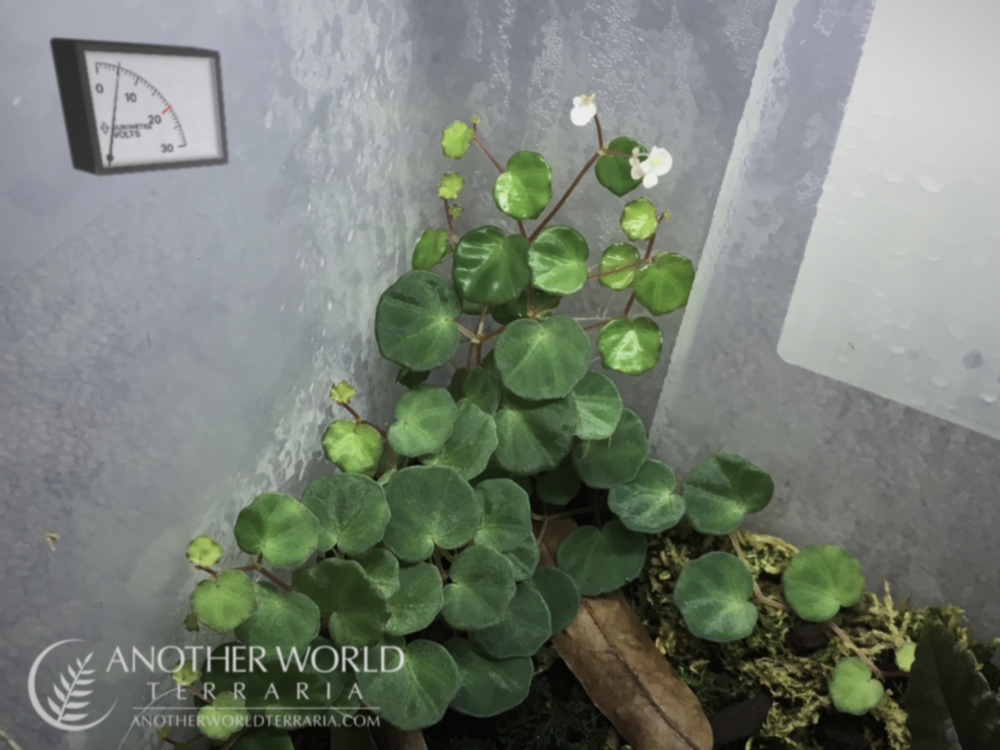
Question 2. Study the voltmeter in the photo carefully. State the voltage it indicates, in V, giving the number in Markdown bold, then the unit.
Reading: **5** V
